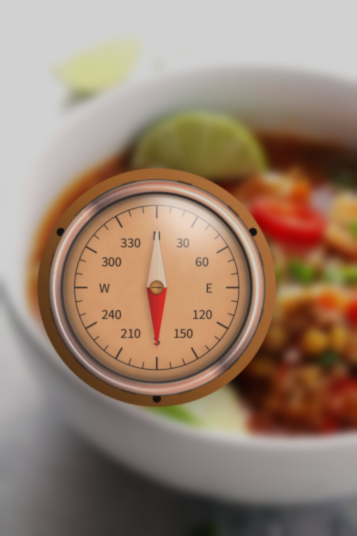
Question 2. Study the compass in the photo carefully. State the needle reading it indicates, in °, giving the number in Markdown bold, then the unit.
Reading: **180** °
